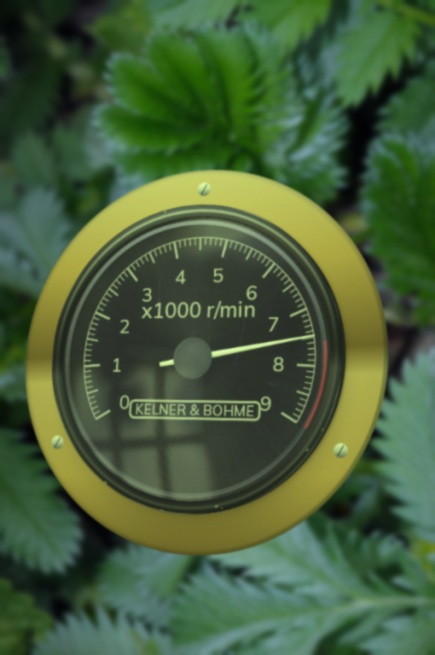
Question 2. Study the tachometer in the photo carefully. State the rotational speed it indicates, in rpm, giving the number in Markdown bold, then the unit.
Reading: **7500** rpm
